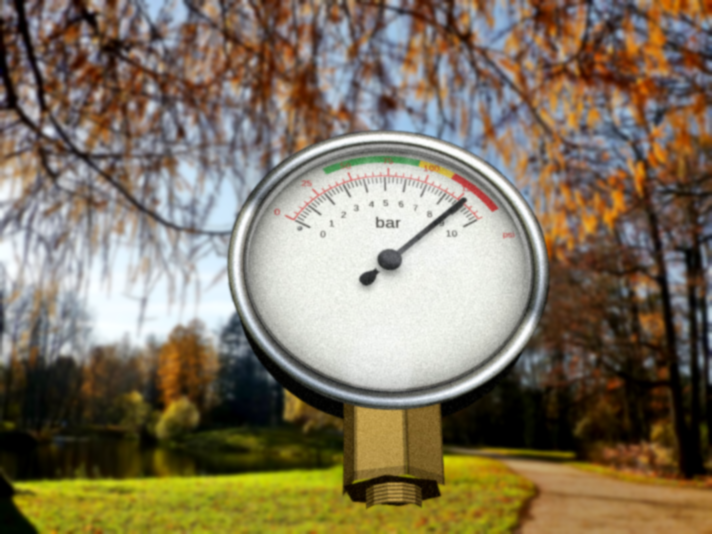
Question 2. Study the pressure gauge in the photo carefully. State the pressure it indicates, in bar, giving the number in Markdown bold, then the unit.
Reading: **9** bar
